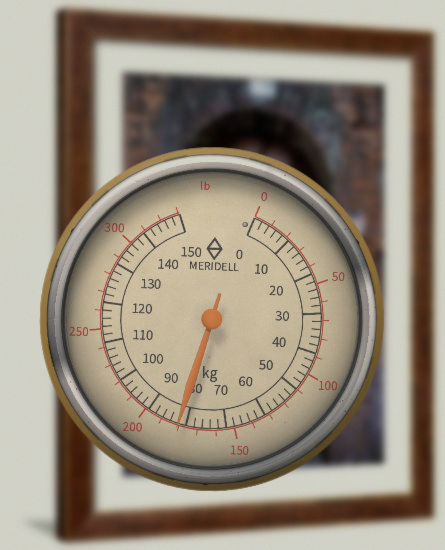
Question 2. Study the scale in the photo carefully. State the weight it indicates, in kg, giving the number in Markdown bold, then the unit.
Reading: **82** kg
